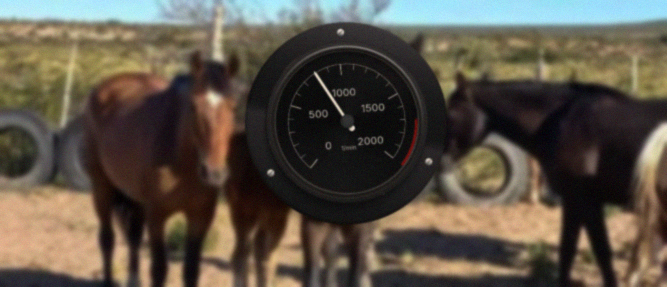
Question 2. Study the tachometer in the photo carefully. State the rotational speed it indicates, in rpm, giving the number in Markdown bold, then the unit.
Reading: **800** rpm
